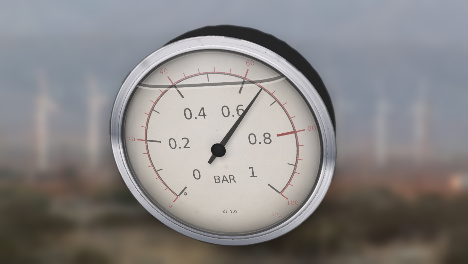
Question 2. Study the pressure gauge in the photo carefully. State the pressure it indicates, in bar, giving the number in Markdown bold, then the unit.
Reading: **0.65** bar
